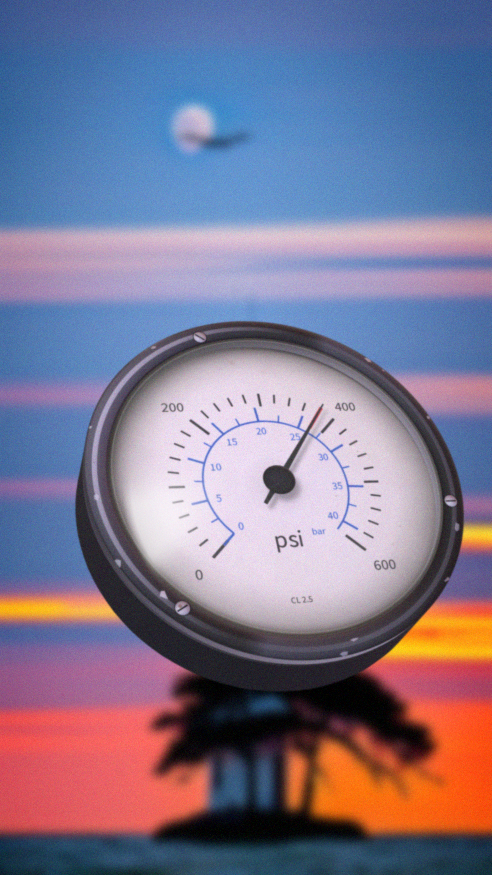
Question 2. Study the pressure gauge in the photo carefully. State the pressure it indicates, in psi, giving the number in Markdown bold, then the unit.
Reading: **380** psi
